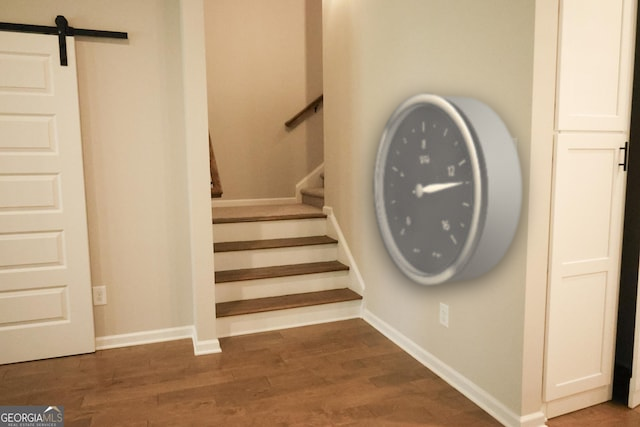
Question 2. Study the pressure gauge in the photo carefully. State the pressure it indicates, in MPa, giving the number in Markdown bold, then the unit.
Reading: **13** MPa
